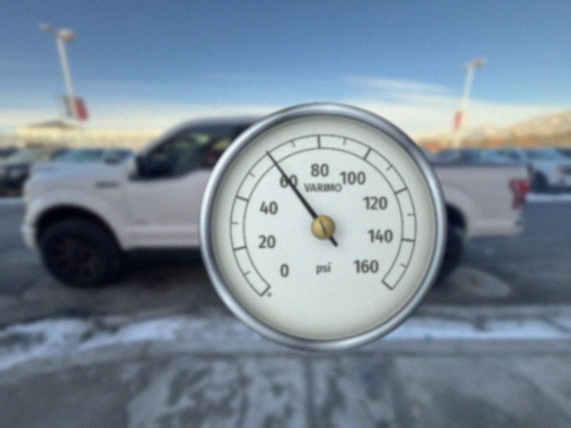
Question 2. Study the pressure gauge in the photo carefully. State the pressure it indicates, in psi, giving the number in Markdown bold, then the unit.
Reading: **60** psi
